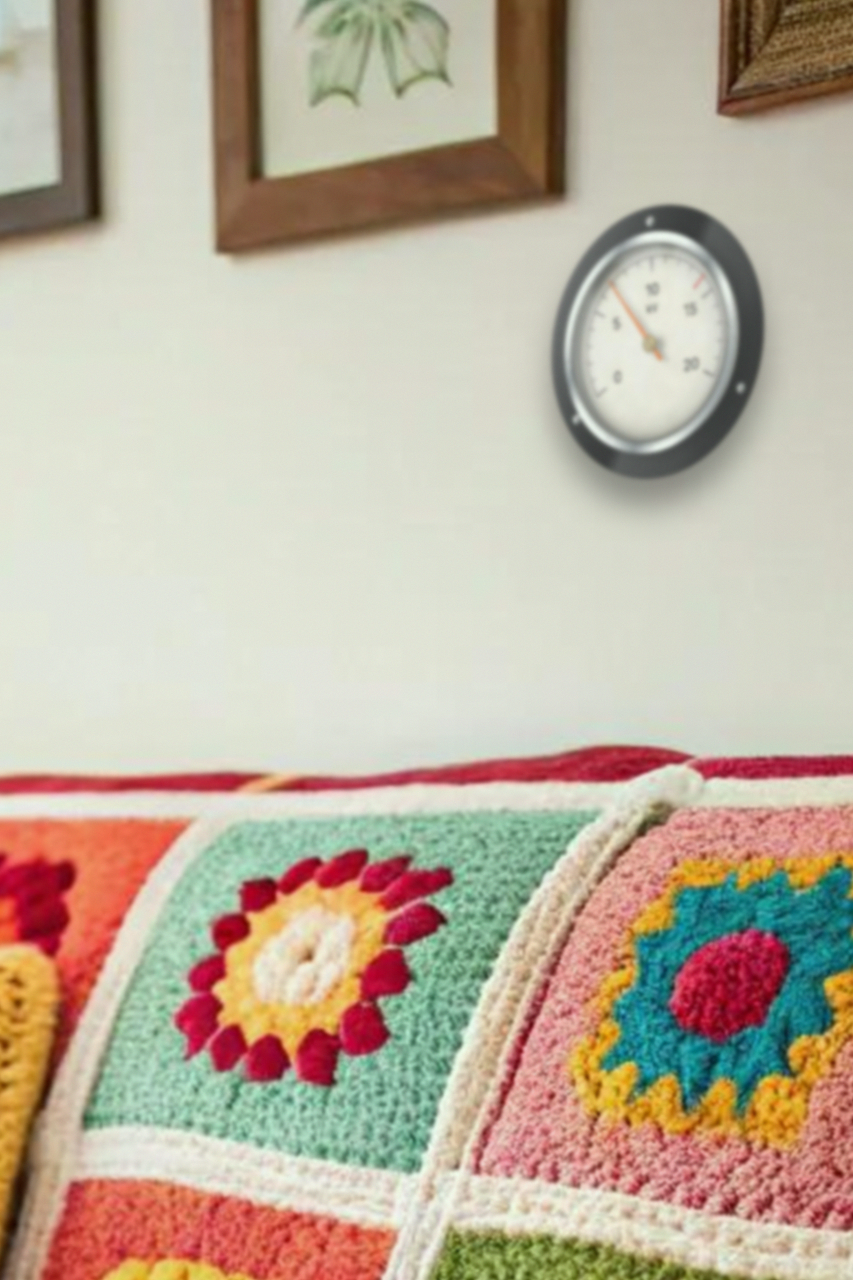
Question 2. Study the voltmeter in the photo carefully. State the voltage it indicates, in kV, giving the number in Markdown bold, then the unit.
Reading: **7** kV
